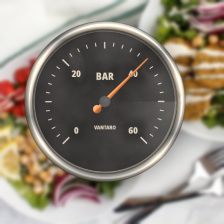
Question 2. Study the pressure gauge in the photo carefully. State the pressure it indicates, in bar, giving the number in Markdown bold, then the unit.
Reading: **40** bar
